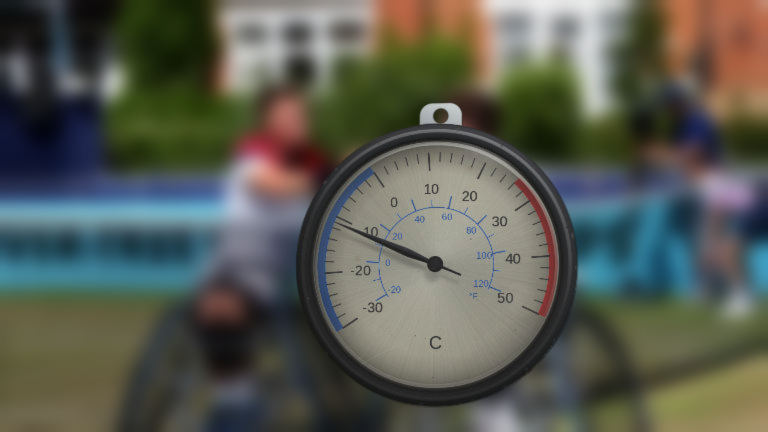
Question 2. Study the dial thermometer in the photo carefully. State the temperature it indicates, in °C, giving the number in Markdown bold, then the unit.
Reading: **-11** °C
